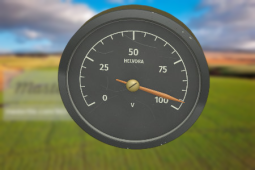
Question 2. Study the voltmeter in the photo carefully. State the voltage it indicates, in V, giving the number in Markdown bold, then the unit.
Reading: **95** V
